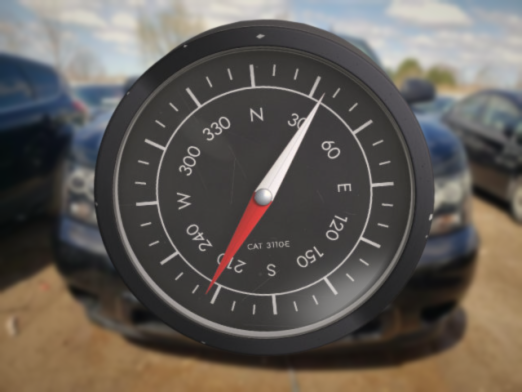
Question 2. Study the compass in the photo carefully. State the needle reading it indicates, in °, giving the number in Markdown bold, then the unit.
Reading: **215** °
